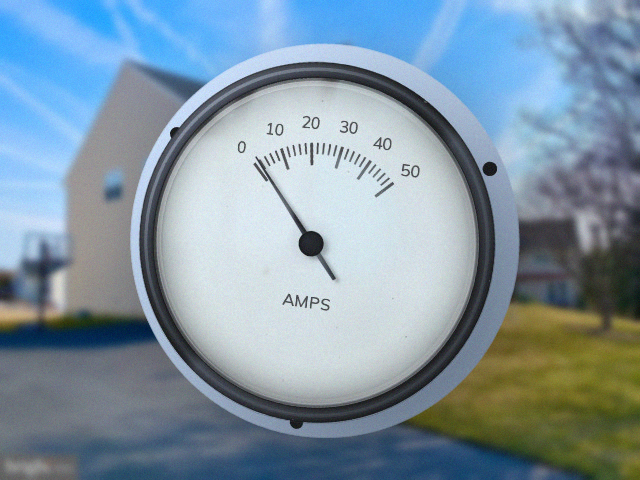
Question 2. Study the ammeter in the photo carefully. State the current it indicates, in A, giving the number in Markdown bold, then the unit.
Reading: **2** A
